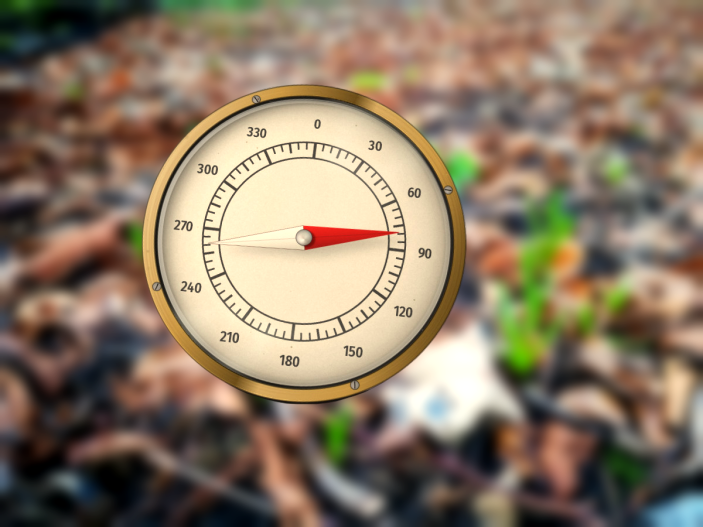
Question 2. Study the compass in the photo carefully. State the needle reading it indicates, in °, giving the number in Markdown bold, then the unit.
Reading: **80** °
